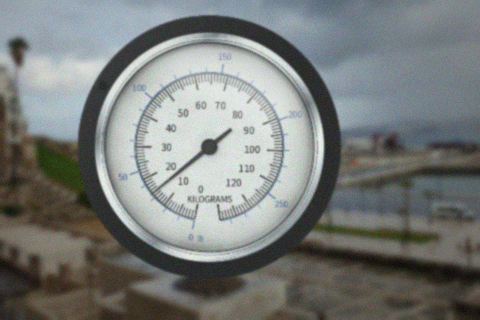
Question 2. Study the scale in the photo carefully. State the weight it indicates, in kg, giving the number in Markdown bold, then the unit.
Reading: **15** kg
